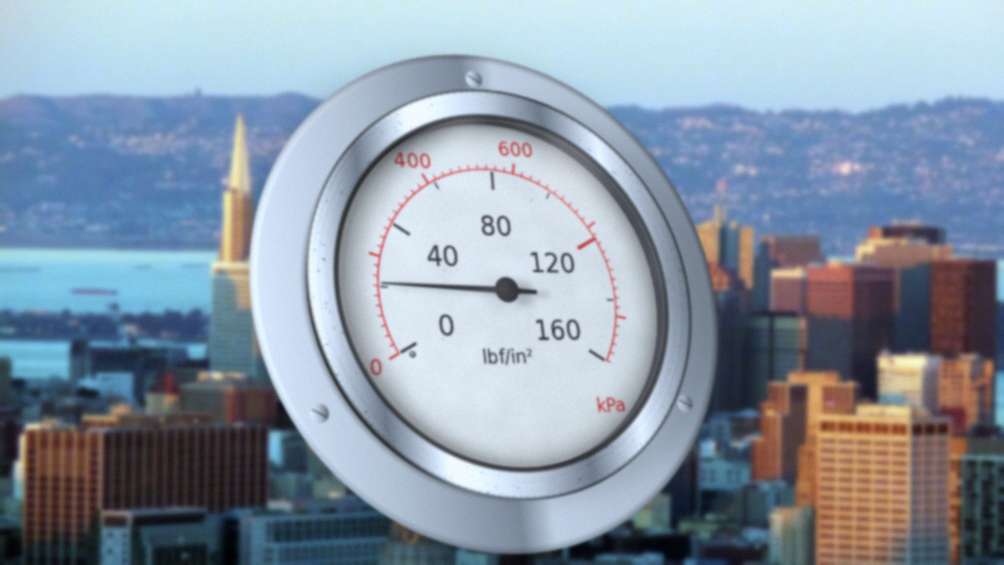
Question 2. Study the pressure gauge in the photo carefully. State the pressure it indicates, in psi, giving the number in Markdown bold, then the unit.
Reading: **20** psi
